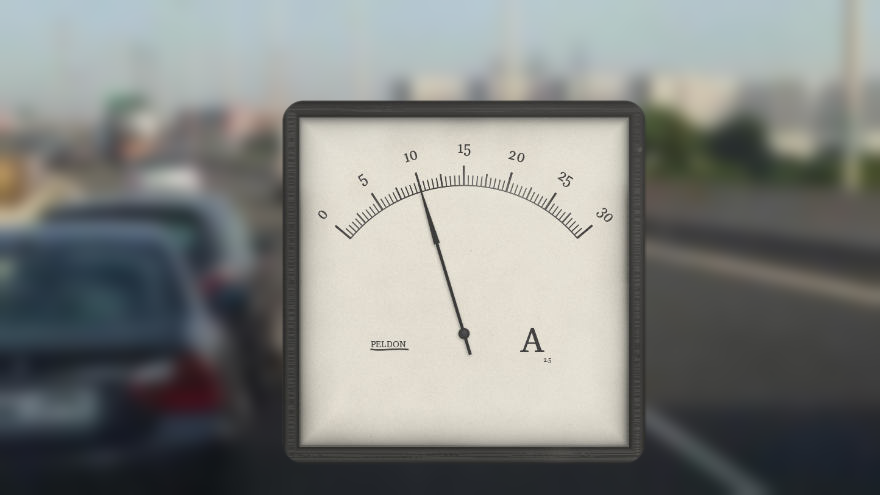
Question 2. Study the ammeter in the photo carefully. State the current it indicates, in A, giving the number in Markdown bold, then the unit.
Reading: **10** A
